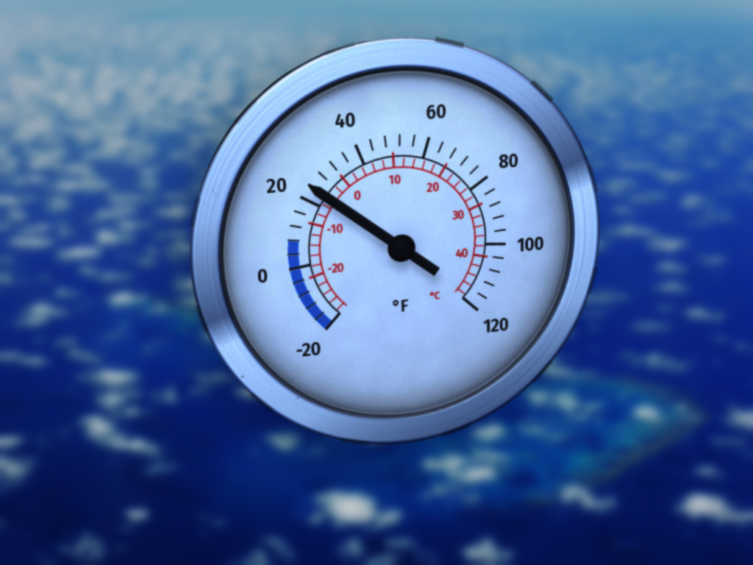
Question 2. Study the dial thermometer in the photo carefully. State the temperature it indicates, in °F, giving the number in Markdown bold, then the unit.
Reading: **24** °F
